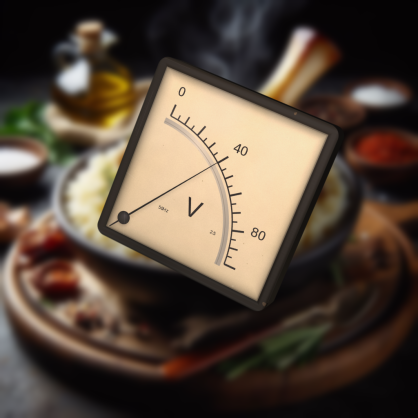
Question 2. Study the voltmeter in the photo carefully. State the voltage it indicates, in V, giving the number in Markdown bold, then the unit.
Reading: **40** V
